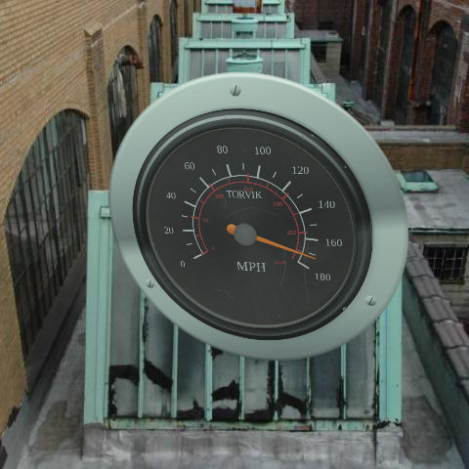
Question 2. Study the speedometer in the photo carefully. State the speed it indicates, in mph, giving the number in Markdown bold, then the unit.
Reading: **170** mph
